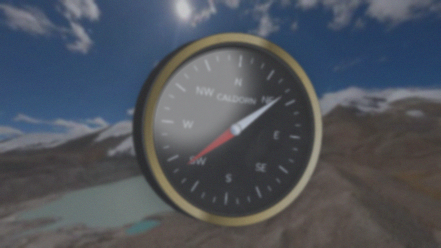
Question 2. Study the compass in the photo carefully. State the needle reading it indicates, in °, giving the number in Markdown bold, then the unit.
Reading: **230** °
